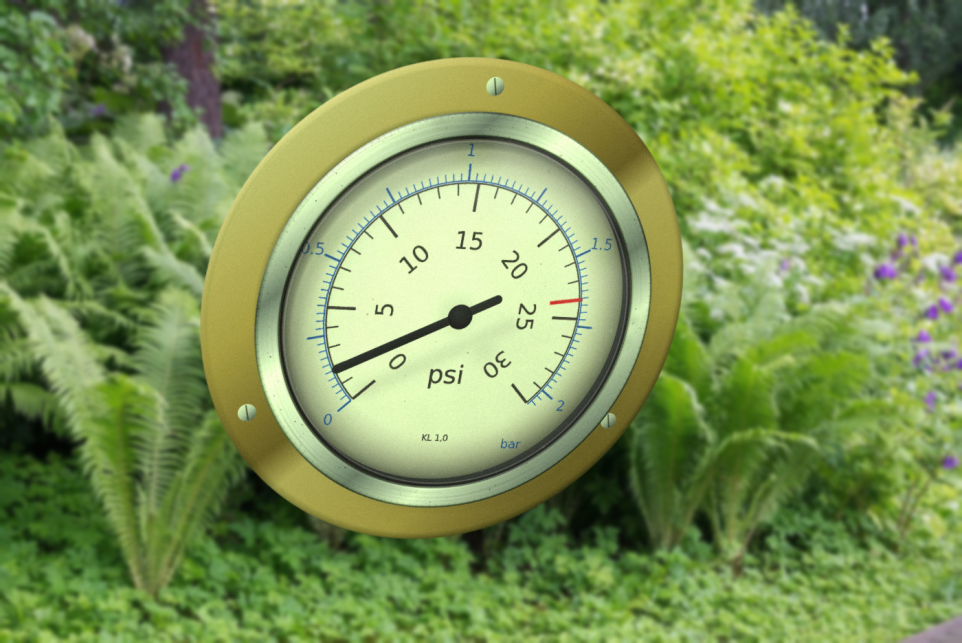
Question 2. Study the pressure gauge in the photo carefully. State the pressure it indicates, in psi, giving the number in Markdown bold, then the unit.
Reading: **2** psi
